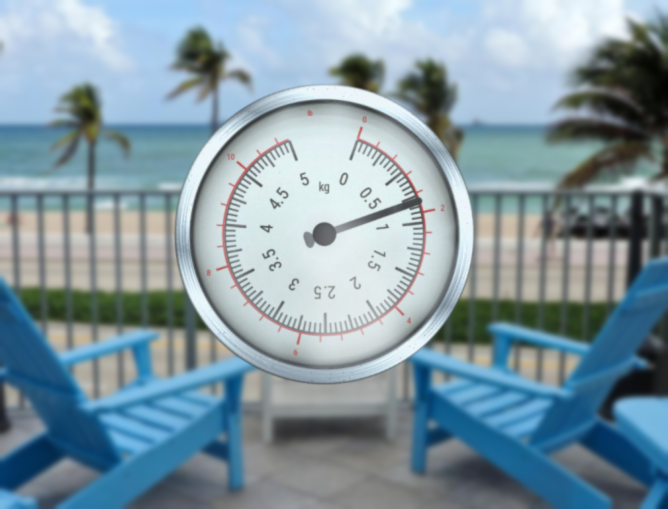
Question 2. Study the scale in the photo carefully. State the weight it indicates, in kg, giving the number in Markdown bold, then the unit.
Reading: **0.8** kg
